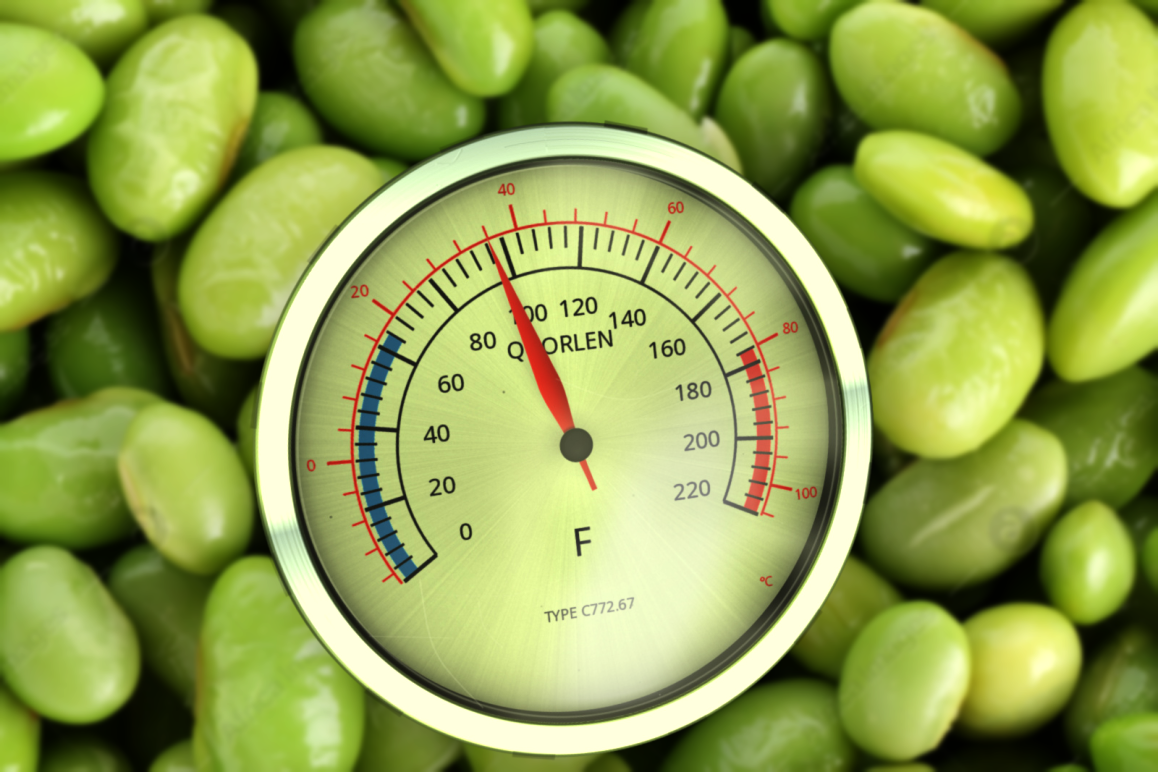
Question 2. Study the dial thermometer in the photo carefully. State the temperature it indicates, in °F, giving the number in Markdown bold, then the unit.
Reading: **96** °F
